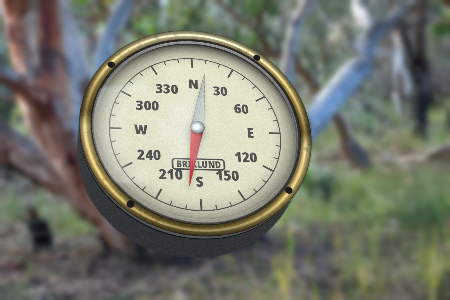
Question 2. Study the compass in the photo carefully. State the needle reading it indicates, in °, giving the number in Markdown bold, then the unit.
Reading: **190** °
